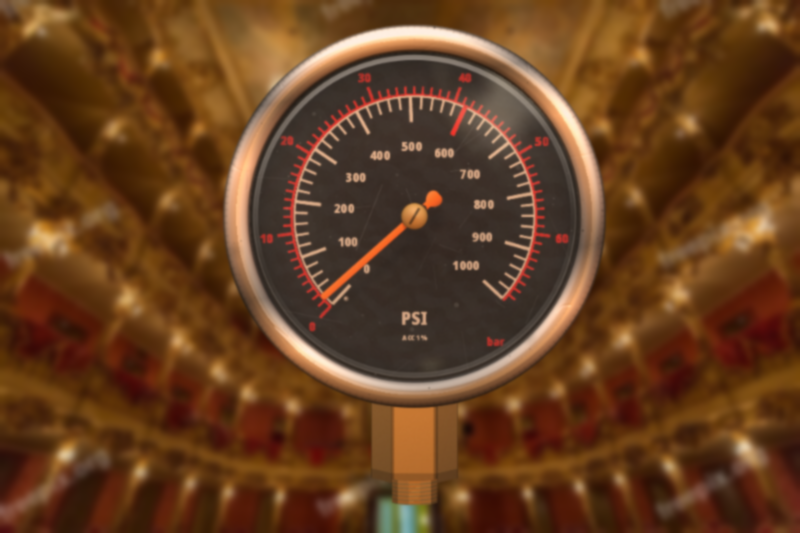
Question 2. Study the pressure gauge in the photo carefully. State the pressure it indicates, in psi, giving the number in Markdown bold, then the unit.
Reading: **20** psi
